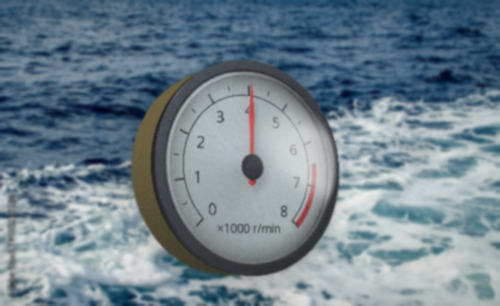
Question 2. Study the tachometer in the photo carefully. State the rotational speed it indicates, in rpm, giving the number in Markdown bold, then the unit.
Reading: **4000** rpm
